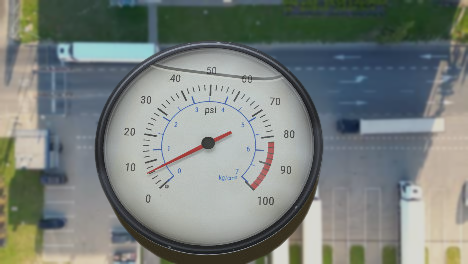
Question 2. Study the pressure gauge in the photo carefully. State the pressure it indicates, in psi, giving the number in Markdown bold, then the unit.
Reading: **6** psi
